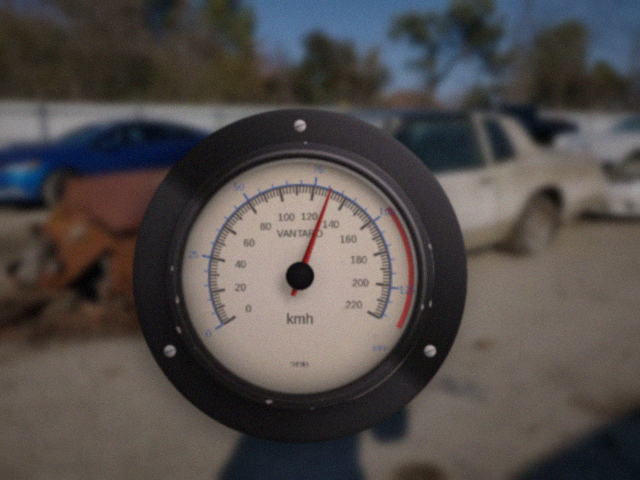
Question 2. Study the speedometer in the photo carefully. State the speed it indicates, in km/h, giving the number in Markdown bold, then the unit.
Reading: **130** km/h
